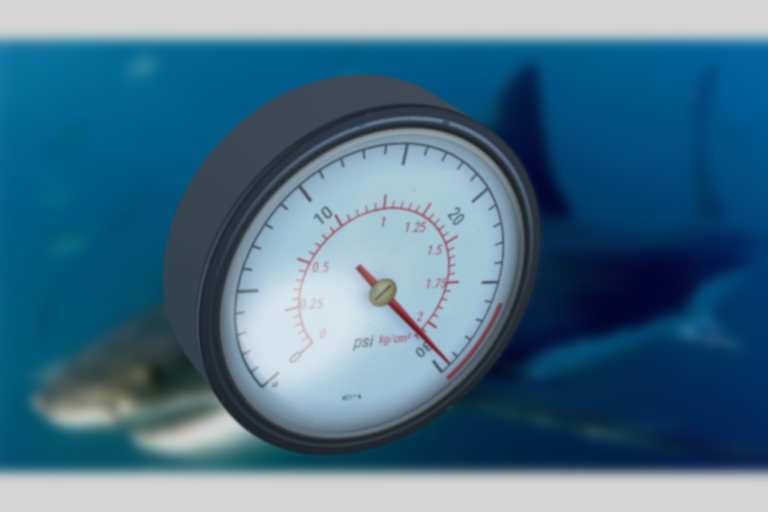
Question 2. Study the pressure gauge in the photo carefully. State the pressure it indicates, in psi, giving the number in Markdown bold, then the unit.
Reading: **29.5** psi
